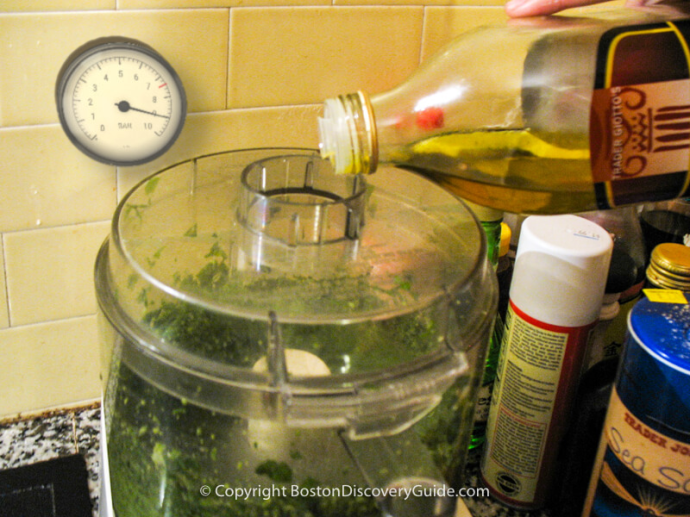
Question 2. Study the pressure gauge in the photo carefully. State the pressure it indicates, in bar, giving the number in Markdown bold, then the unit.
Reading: **9** bar
